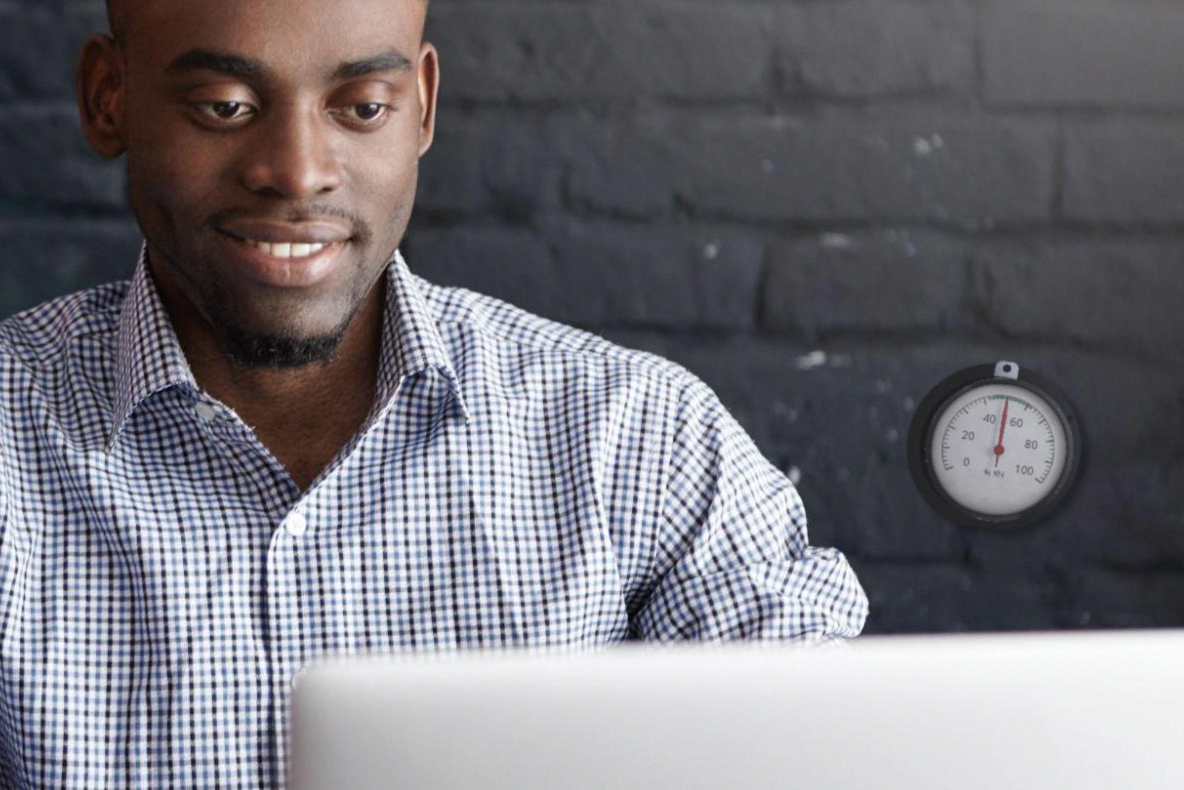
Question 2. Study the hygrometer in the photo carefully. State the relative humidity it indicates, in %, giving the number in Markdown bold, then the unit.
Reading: **50** %
